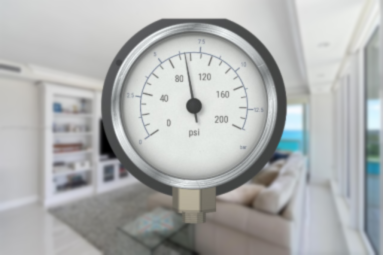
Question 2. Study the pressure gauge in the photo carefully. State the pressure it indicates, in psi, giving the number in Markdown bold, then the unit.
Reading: **95** psi
